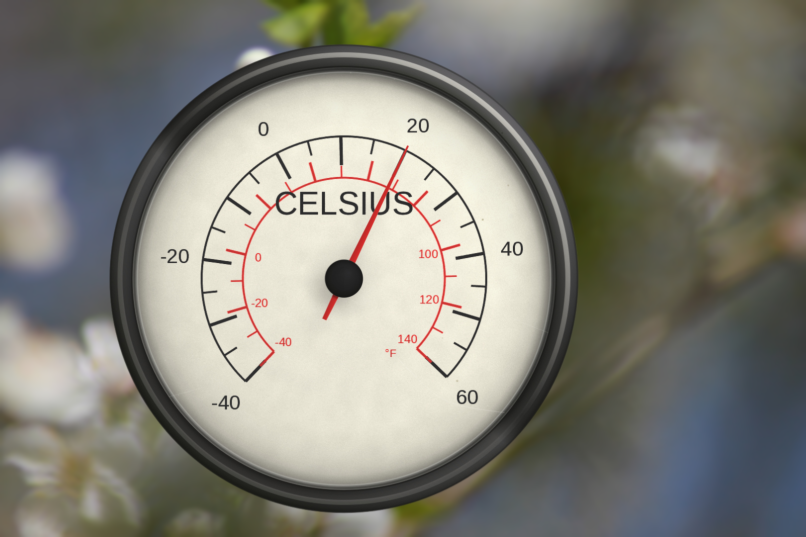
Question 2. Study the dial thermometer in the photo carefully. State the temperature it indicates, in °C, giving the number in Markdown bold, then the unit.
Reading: **20** °C
